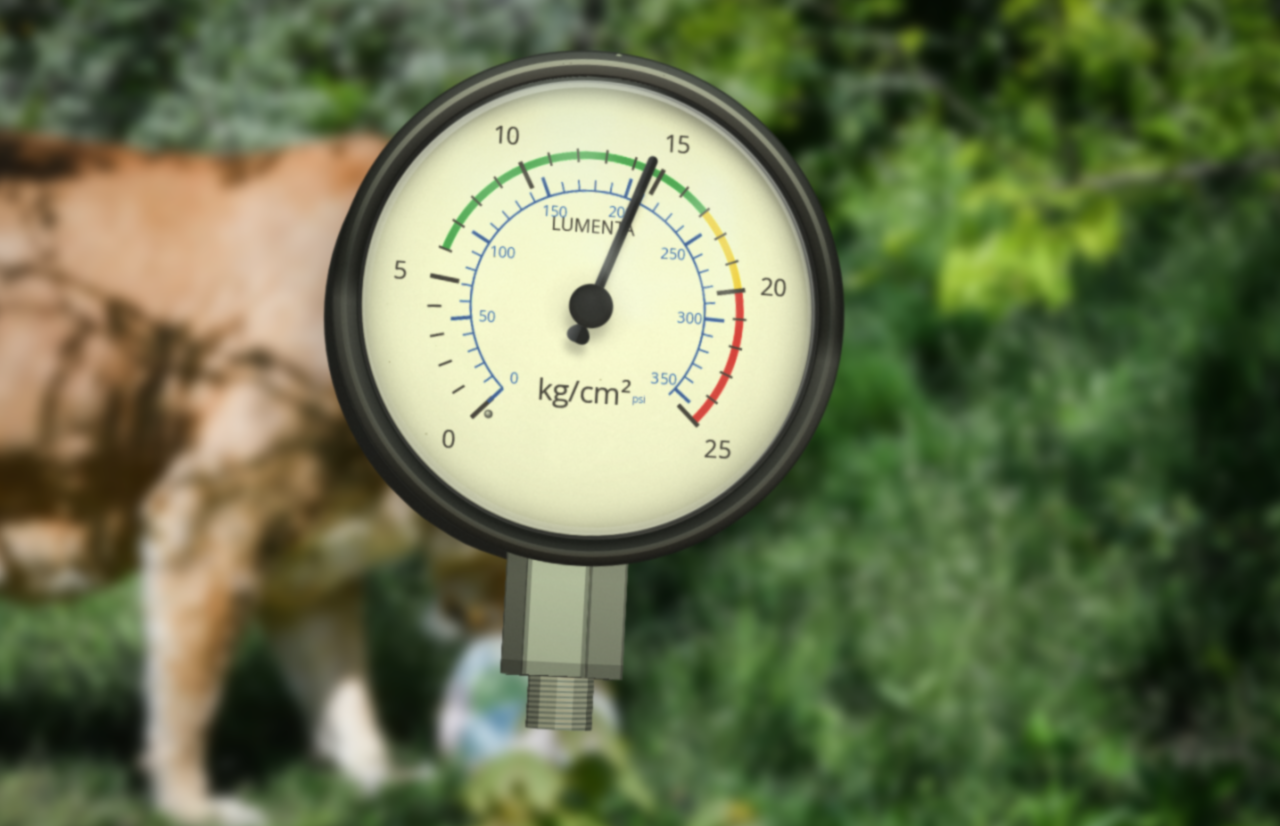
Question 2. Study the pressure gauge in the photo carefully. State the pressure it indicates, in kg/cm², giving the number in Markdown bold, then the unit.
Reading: **14.5** kg/cm²
